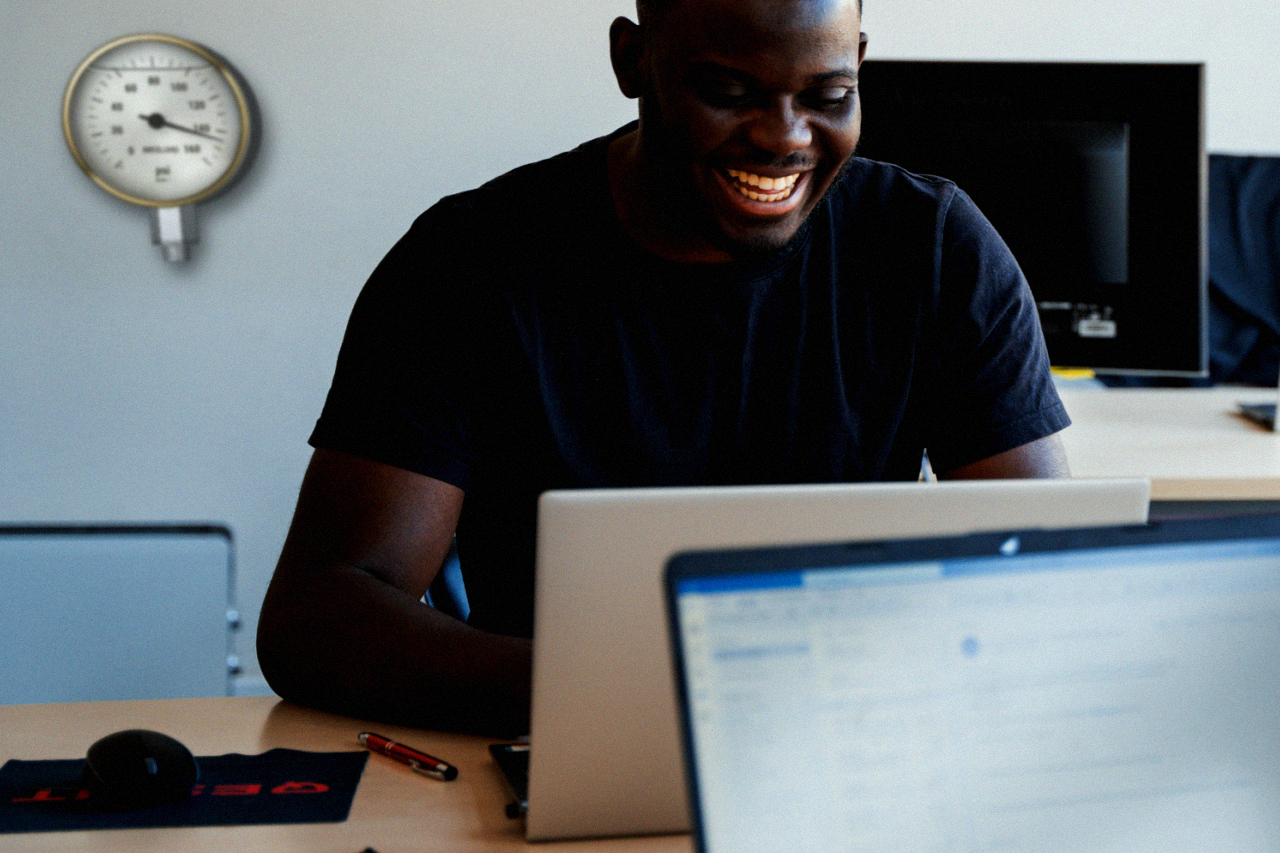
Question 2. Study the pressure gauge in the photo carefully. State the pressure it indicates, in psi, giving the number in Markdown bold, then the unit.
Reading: **145** psi
